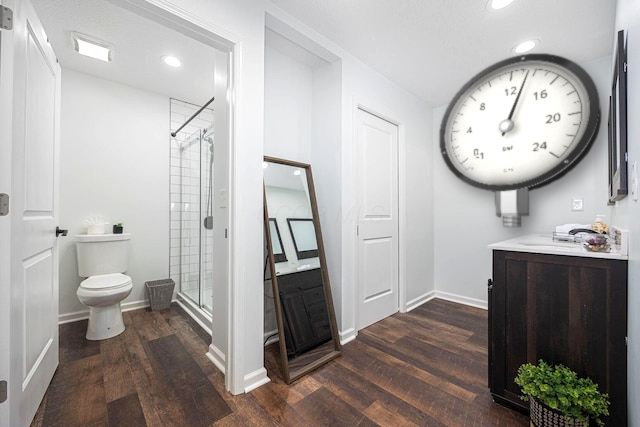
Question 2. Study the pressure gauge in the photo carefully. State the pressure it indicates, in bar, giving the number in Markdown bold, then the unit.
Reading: **13.5** bar
